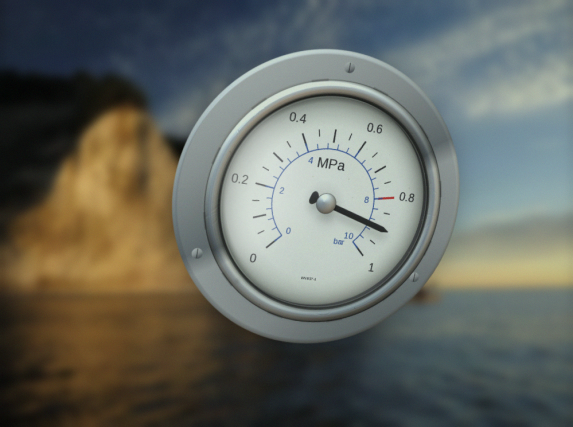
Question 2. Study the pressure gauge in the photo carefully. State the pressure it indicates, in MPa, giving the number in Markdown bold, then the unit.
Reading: **0.9** MPa
